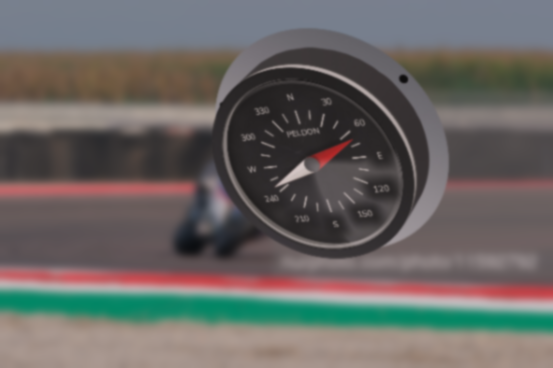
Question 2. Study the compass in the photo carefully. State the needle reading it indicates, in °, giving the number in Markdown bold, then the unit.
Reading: **67.5** °
